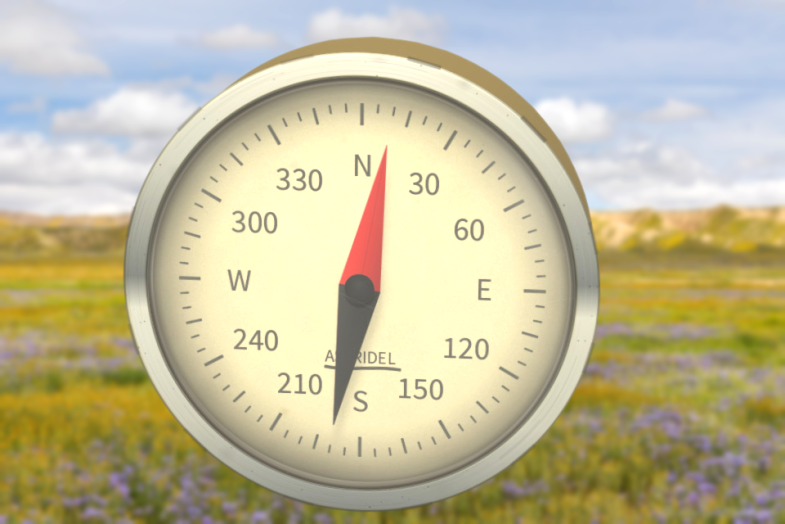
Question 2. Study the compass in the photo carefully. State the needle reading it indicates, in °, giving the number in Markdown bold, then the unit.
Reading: **10** °
